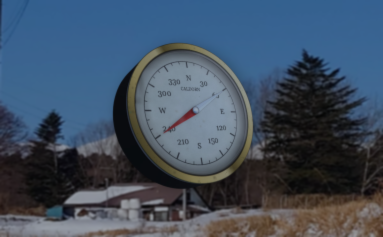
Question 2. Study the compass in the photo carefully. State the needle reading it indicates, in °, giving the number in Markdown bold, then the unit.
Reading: **240** °
